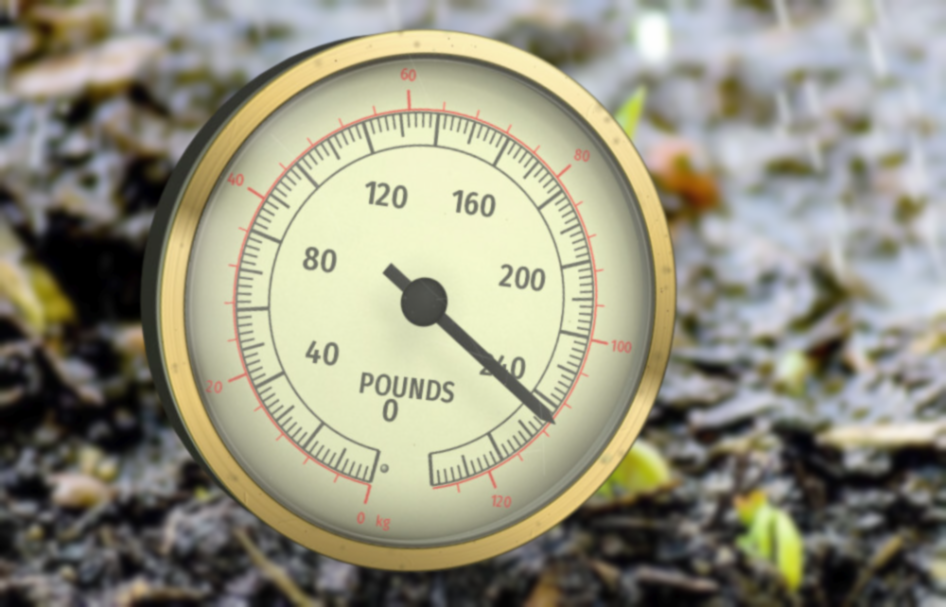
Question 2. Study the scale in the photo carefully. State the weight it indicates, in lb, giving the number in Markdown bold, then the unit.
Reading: **244** lb
